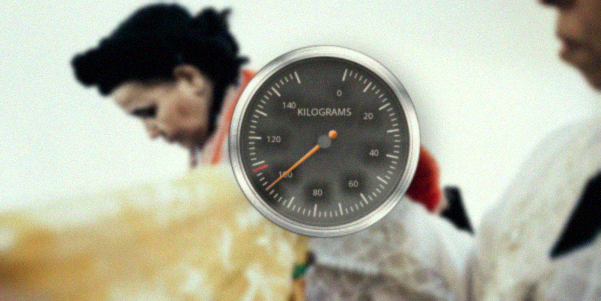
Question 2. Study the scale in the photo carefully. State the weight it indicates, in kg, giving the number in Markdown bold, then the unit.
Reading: **100** kg
